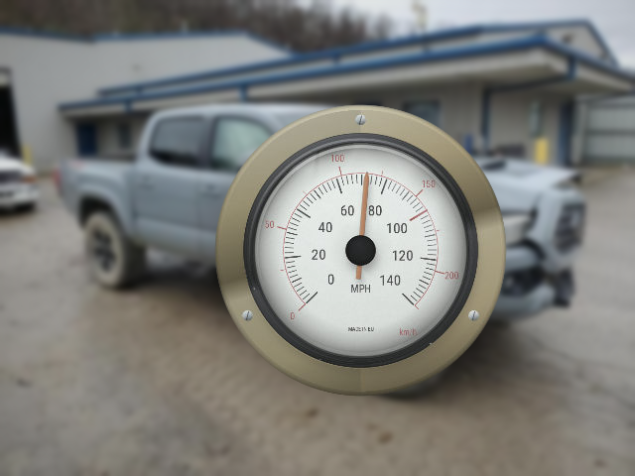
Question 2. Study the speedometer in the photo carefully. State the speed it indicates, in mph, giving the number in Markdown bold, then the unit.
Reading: **72** mph
